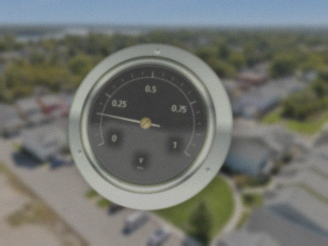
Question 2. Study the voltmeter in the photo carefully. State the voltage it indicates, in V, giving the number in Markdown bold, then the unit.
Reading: **0.15** V
